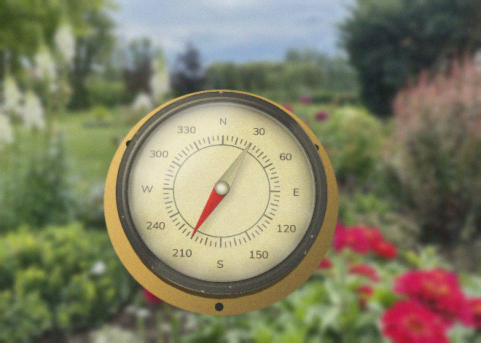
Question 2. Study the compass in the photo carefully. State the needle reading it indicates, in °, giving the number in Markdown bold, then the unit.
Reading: **210** °
